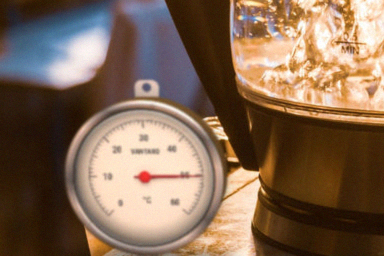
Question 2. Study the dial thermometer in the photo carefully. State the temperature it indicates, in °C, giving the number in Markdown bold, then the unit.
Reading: **50** °C
